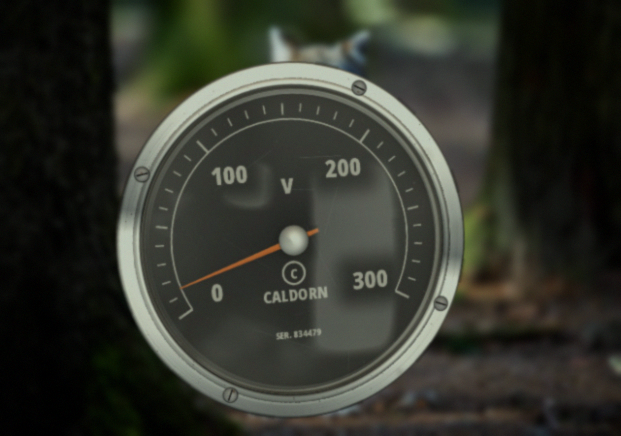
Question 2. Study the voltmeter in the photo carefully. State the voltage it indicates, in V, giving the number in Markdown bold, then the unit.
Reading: **15** V
